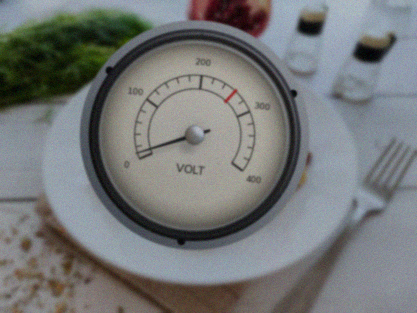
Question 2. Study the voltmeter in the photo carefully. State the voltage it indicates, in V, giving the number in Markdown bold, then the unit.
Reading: **10** V
